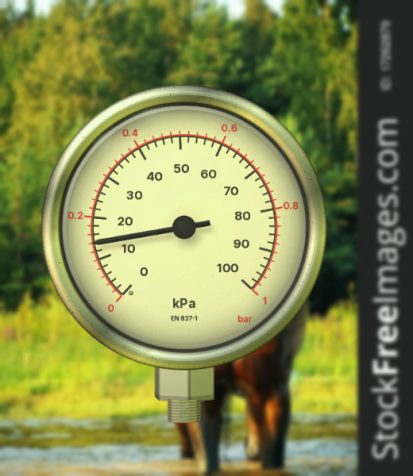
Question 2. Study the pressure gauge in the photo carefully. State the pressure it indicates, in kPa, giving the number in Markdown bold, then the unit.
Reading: **14** kPa
